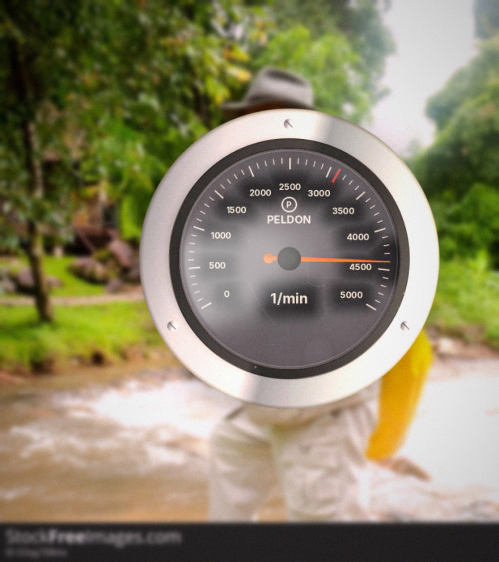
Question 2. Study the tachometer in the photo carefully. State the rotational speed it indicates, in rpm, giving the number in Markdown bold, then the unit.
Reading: **4400** rpm
